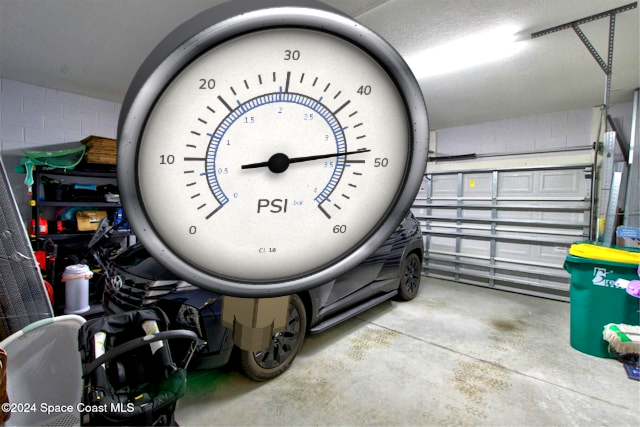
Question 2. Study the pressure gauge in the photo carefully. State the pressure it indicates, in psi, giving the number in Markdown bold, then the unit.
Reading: **48** psi
